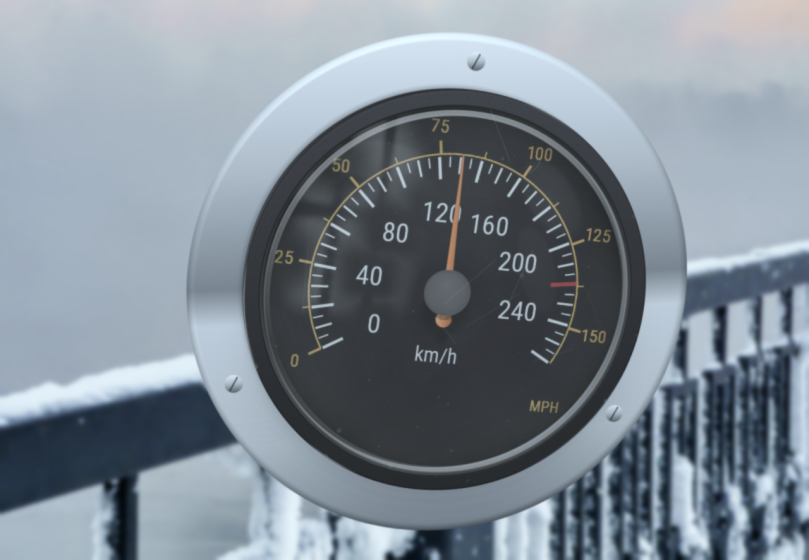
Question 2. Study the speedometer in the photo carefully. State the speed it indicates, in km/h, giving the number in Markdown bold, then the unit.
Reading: **130** km/h
